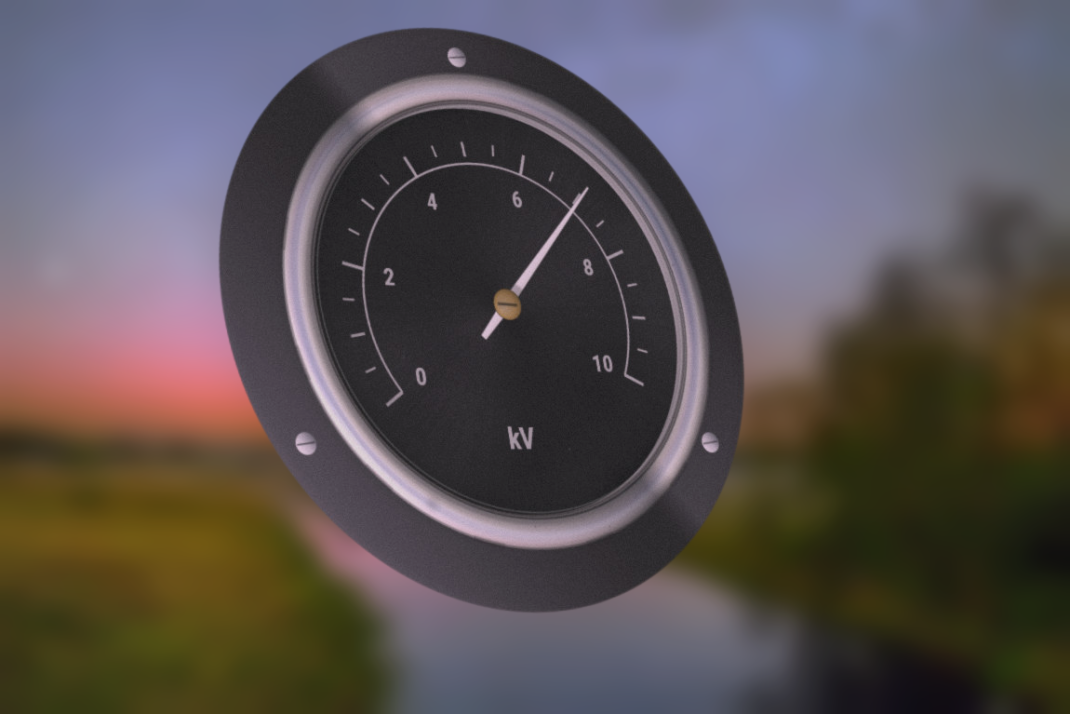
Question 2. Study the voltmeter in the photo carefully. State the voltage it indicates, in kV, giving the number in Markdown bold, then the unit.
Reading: **7** kV
